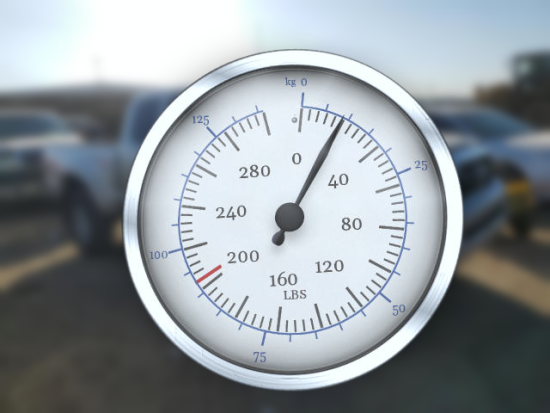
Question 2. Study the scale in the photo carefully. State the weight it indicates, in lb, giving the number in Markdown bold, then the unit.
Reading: **20** lb
